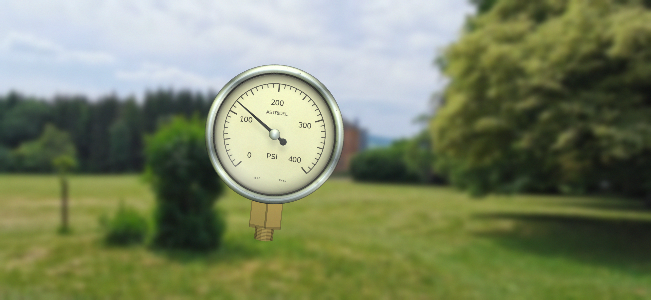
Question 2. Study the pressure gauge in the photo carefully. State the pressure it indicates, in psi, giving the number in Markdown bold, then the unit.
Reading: **120** psi
